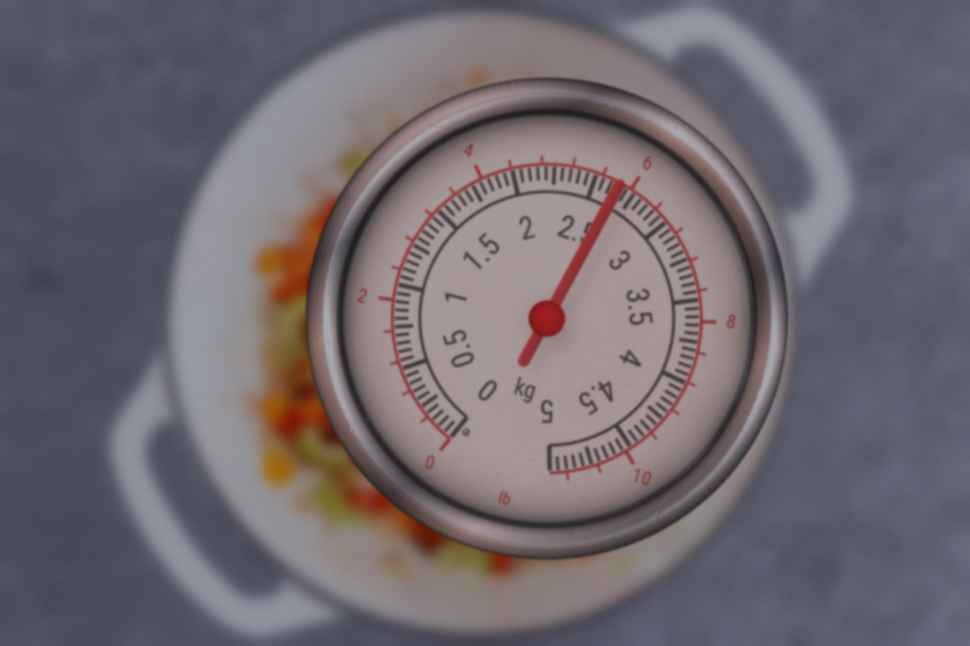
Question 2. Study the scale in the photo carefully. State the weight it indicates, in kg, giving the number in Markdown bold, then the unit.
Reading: **2.65** kg
